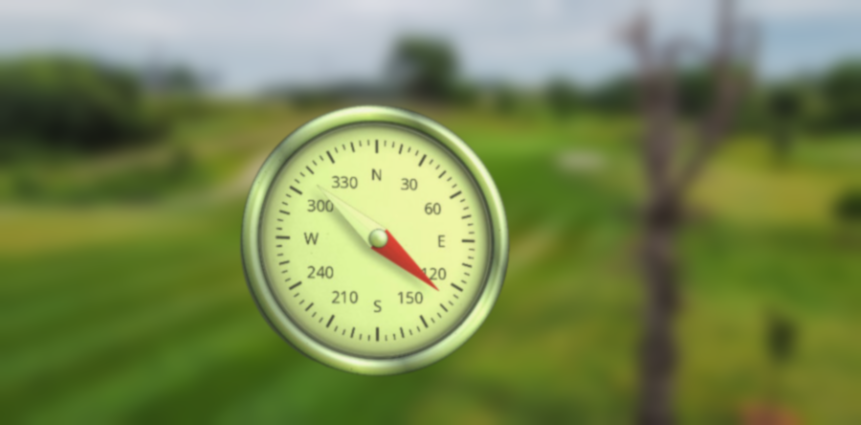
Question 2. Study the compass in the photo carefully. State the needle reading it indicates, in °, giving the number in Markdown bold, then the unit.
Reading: **130** °
